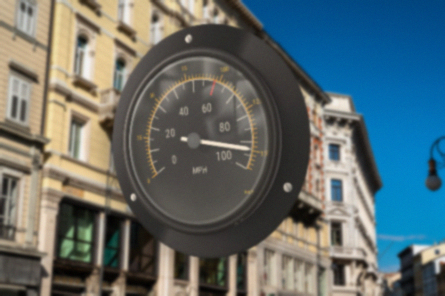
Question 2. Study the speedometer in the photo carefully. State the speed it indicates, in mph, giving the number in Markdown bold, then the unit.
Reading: **92.5** mph
